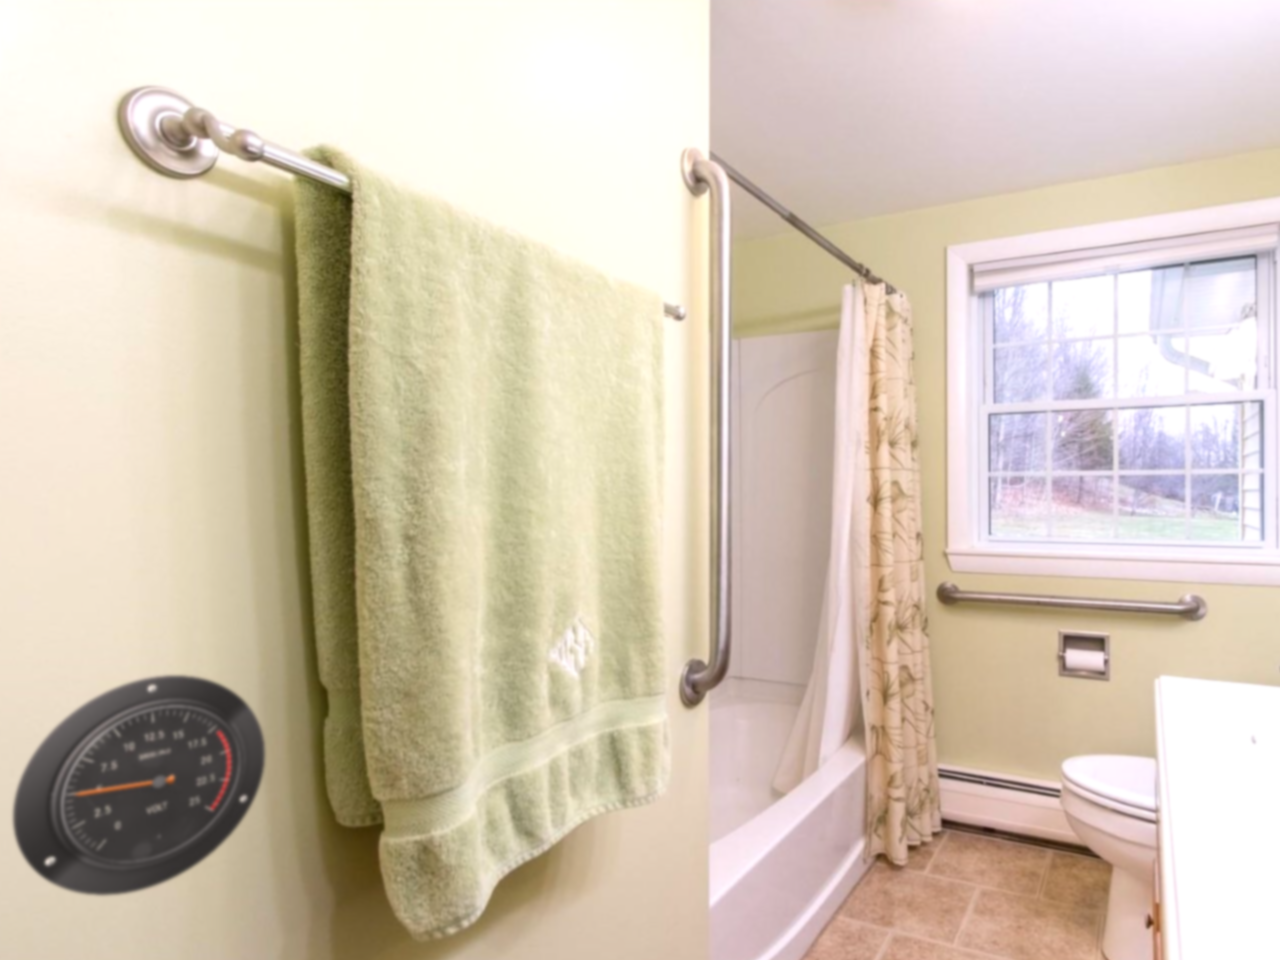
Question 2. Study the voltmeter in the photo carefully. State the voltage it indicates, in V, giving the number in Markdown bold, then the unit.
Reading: **5** V
